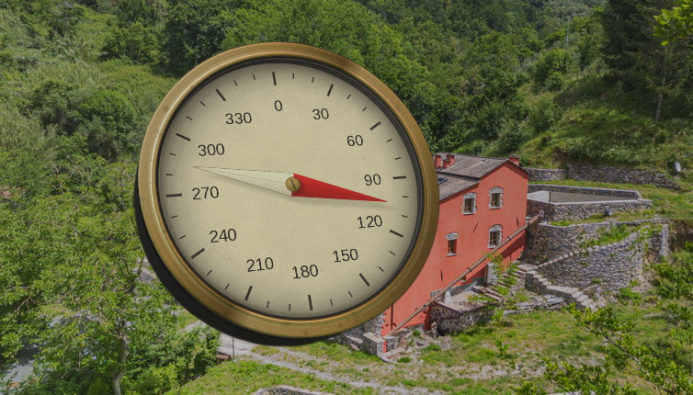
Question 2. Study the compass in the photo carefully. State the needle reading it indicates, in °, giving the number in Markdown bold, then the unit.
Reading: **105** °
